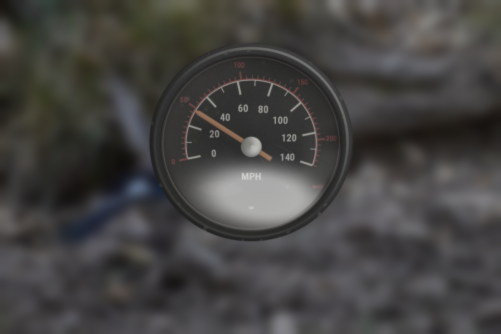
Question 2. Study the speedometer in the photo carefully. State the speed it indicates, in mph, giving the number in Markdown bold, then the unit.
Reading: **30** mph
